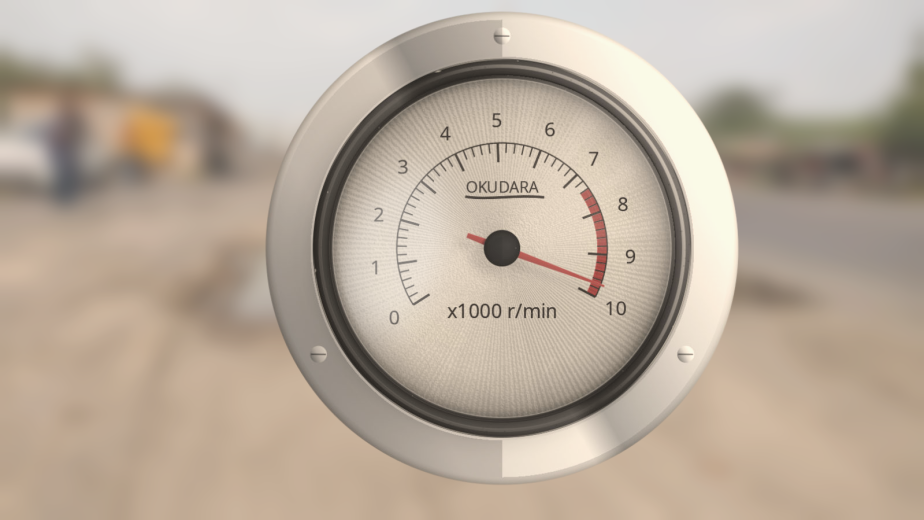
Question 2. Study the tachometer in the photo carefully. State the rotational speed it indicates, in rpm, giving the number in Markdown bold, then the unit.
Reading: **9700** rpm
